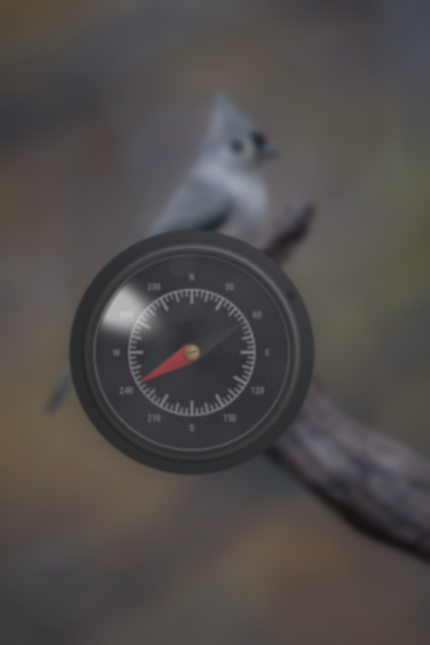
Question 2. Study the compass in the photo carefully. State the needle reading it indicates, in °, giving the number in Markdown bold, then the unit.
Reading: **240** °
